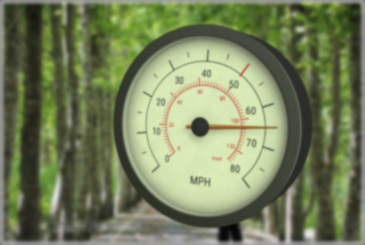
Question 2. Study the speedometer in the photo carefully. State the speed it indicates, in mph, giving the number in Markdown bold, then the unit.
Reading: **65** mph
